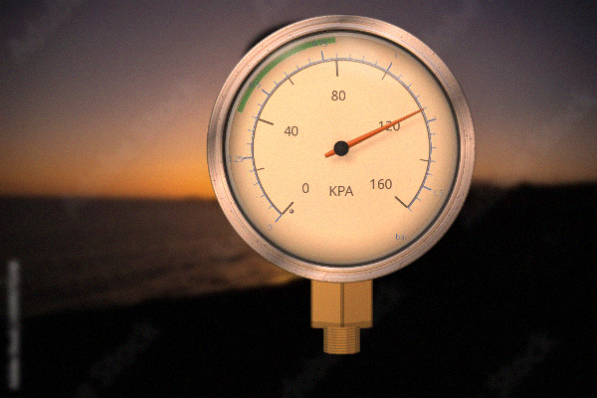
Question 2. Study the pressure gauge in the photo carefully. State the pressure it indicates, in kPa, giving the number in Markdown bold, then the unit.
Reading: **120** kPa
